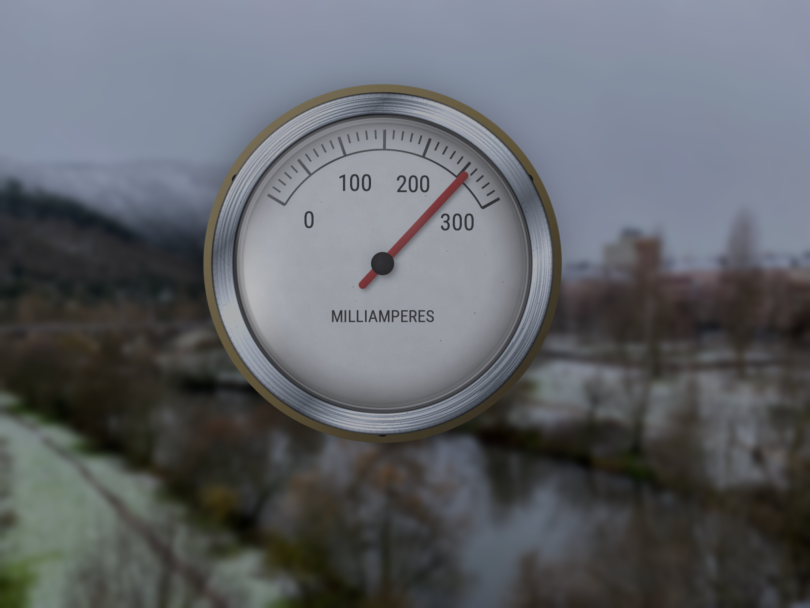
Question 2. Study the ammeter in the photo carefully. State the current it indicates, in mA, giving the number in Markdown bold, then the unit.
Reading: **255** mA
